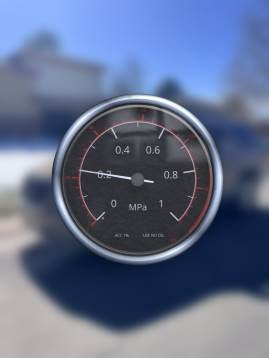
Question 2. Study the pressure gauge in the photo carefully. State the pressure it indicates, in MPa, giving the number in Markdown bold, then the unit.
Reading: **0.2** MPa
